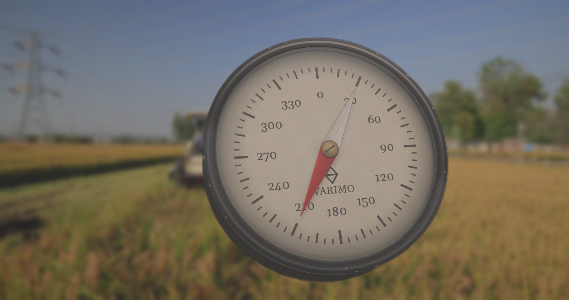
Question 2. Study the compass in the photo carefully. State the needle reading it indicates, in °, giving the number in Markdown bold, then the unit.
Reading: **210** °
